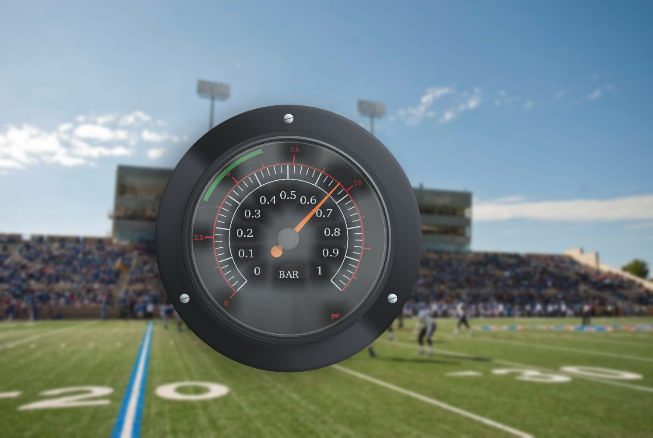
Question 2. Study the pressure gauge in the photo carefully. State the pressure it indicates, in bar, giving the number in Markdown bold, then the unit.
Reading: **0.66** bar
